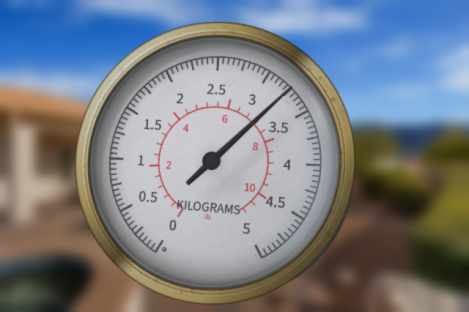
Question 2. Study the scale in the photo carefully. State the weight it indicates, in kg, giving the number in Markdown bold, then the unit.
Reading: **3.25** kg
